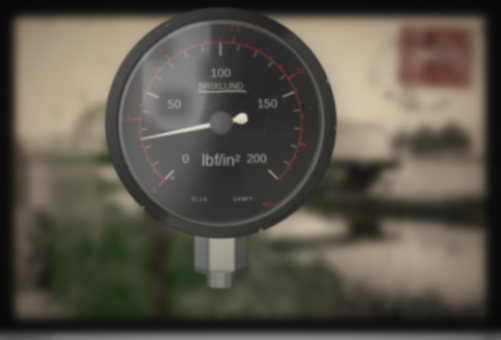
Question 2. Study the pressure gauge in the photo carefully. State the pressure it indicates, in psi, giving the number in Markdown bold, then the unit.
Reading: **25** psi
